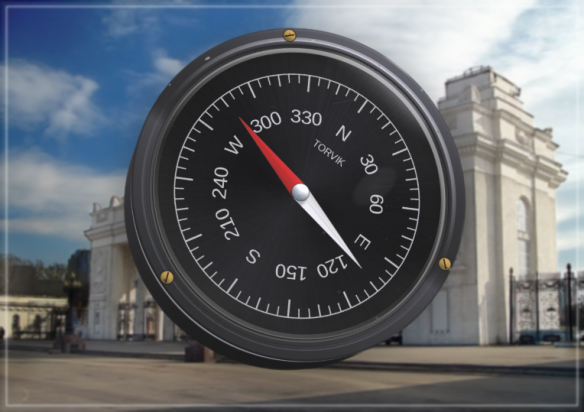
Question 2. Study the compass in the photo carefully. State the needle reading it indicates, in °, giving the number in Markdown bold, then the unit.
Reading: **285** °
